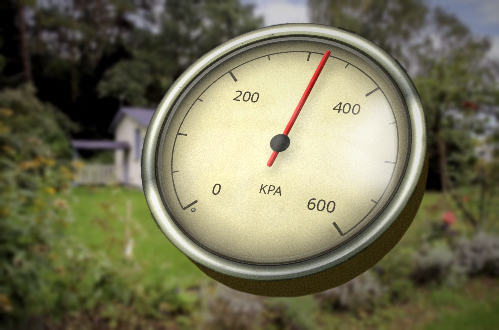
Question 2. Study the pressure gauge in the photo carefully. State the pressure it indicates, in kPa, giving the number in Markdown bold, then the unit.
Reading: **325** kPa
